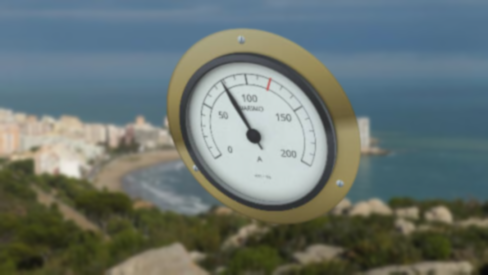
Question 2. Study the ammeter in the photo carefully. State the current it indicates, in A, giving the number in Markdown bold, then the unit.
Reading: **80** A
